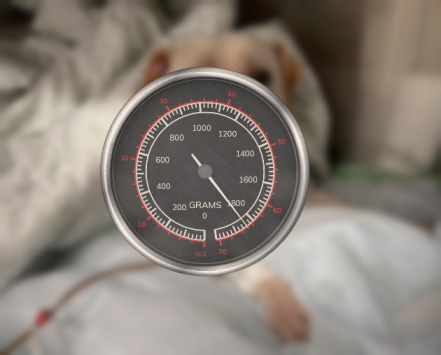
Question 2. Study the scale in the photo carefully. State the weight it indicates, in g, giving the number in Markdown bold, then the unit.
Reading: **1840** g
